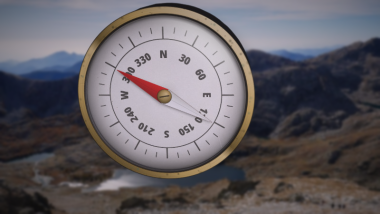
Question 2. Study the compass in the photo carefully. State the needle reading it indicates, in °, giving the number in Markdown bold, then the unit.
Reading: **300** °
